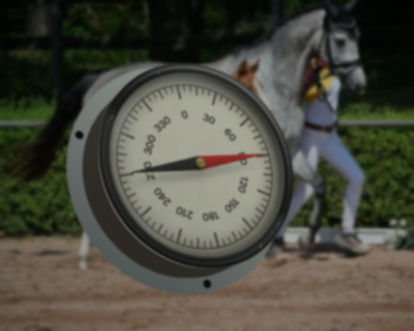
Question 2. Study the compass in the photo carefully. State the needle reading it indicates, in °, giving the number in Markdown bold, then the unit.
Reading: **90** °
